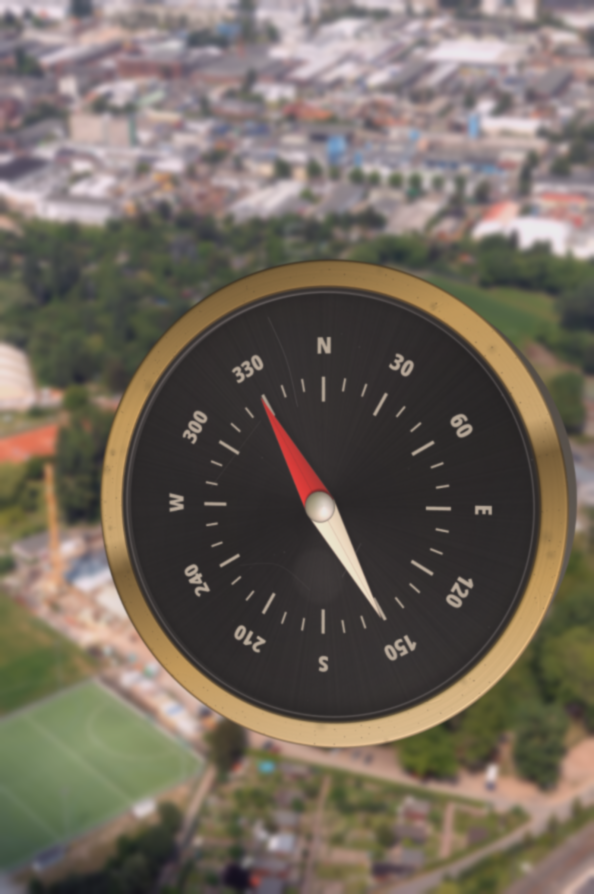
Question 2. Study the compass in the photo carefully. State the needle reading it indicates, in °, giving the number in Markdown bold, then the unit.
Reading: **330** °
